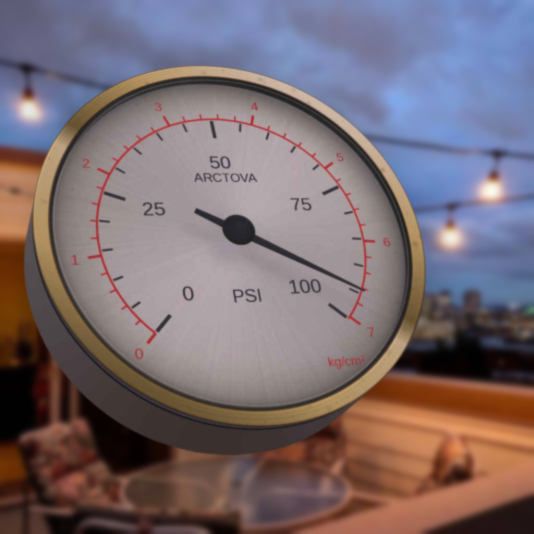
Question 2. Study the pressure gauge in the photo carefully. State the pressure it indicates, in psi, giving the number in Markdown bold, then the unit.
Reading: **95** psi
